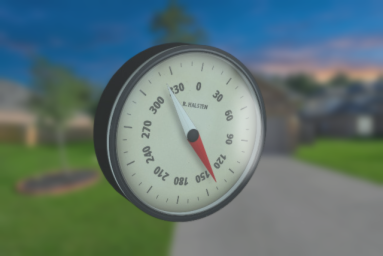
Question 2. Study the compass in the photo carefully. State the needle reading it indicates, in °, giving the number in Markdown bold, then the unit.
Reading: **140** °
